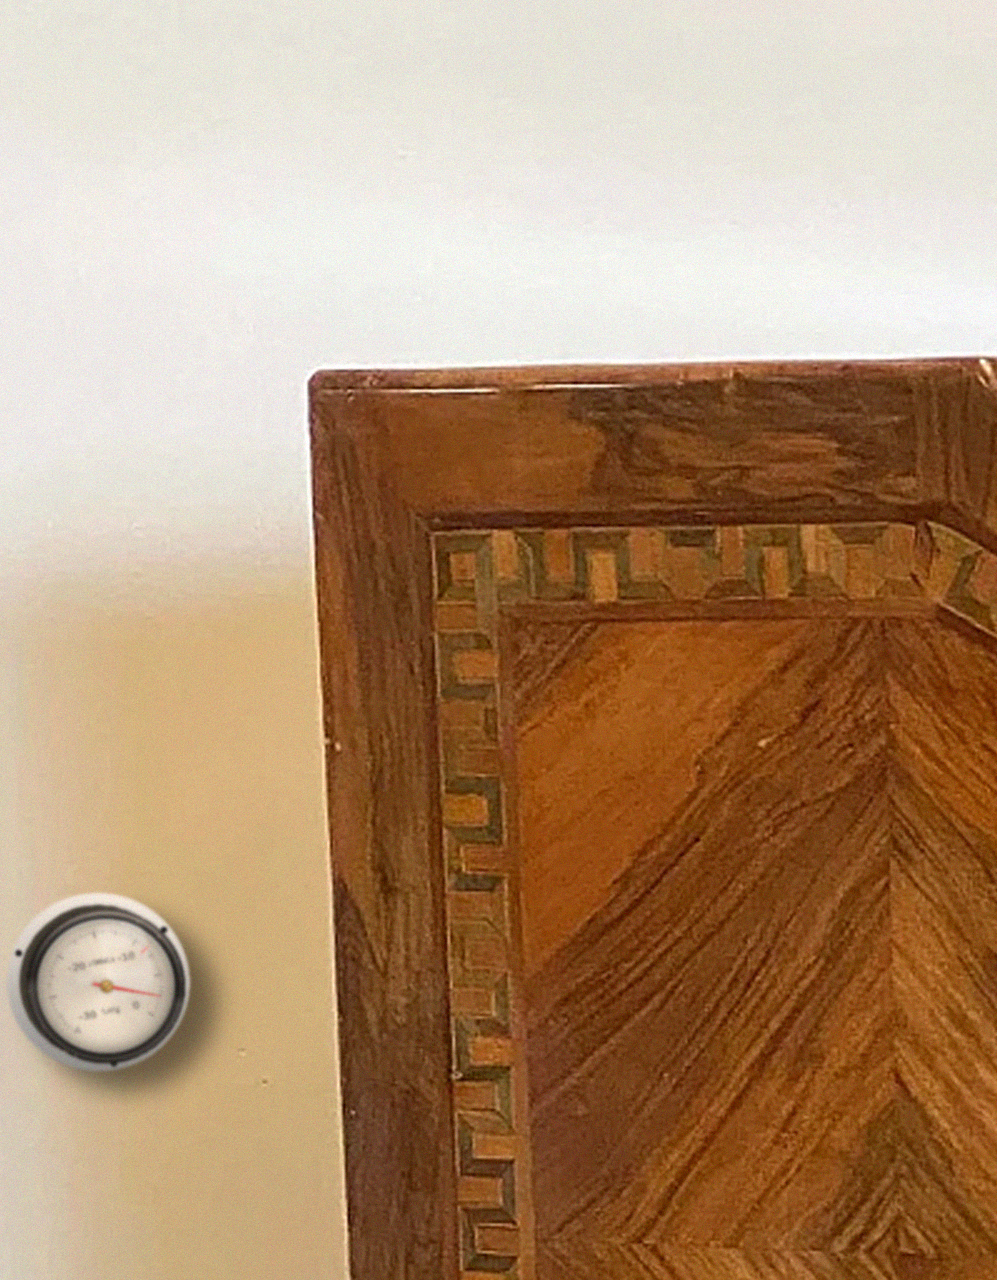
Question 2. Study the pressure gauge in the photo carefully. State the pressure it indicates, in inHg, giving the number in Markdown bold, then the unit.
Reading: **-2.5** inHg
